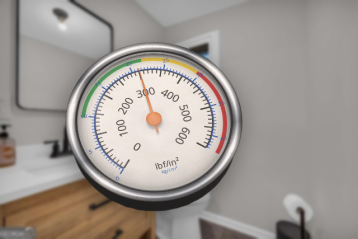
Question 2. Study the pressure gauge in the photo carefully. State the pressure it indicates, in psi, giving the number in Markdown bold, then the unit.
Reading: **300** psi
